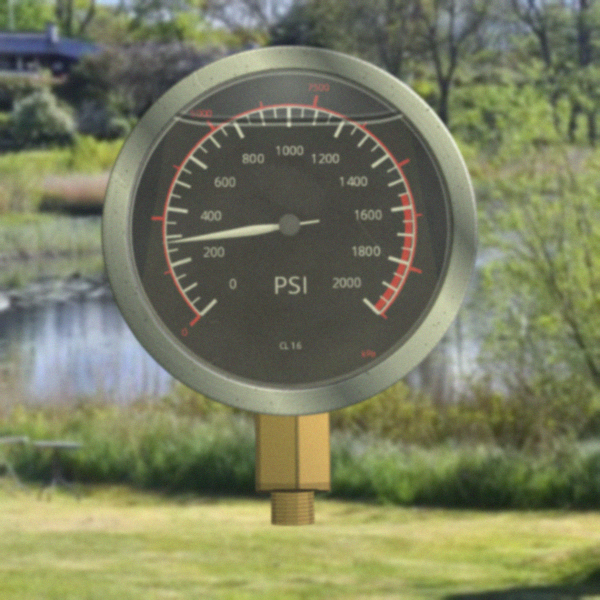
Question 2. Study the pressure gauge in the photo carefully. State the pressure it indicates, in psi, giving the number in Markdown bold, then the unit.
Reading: **275** psi
